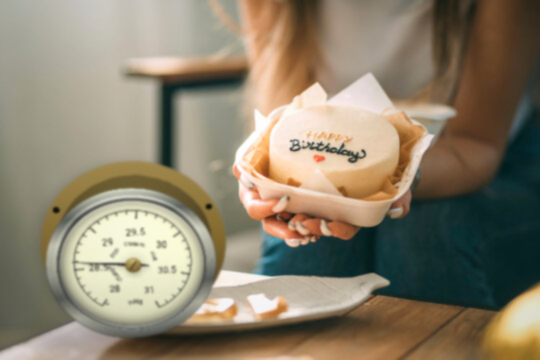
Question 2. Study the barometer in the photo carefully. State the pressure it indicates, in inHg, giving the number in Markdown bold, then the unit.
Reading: **28.6** inHg
